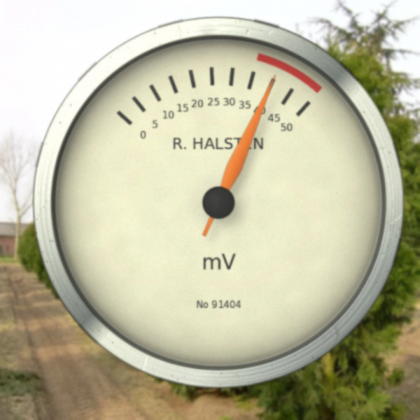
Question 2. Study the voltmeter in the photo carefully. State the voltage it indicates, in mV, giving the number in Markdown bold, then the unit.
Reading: **40** mV
